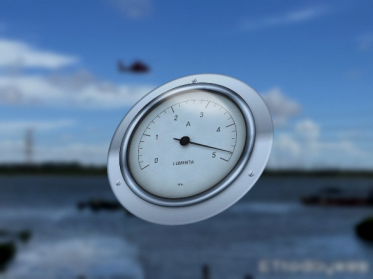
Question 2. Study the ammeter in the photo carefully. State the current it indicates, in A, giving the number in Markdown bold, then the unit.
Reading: **4.8** A
